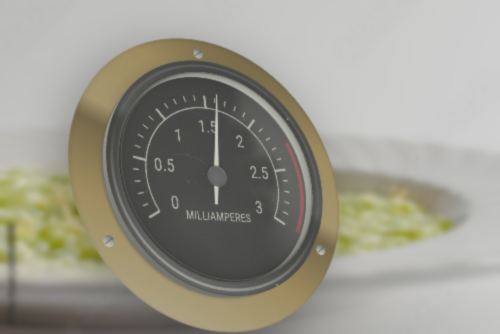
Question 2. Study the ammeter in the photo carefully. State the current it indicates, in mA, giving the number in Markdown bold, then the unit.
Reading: **1.6** mA
